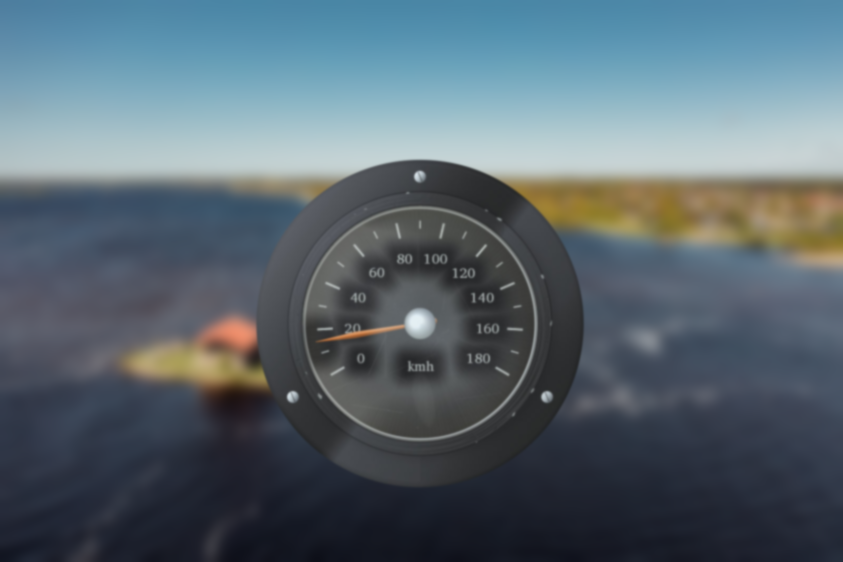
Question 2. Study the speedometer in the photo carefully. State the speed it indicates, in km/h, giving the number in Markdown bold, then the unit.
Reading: **15** km/h
